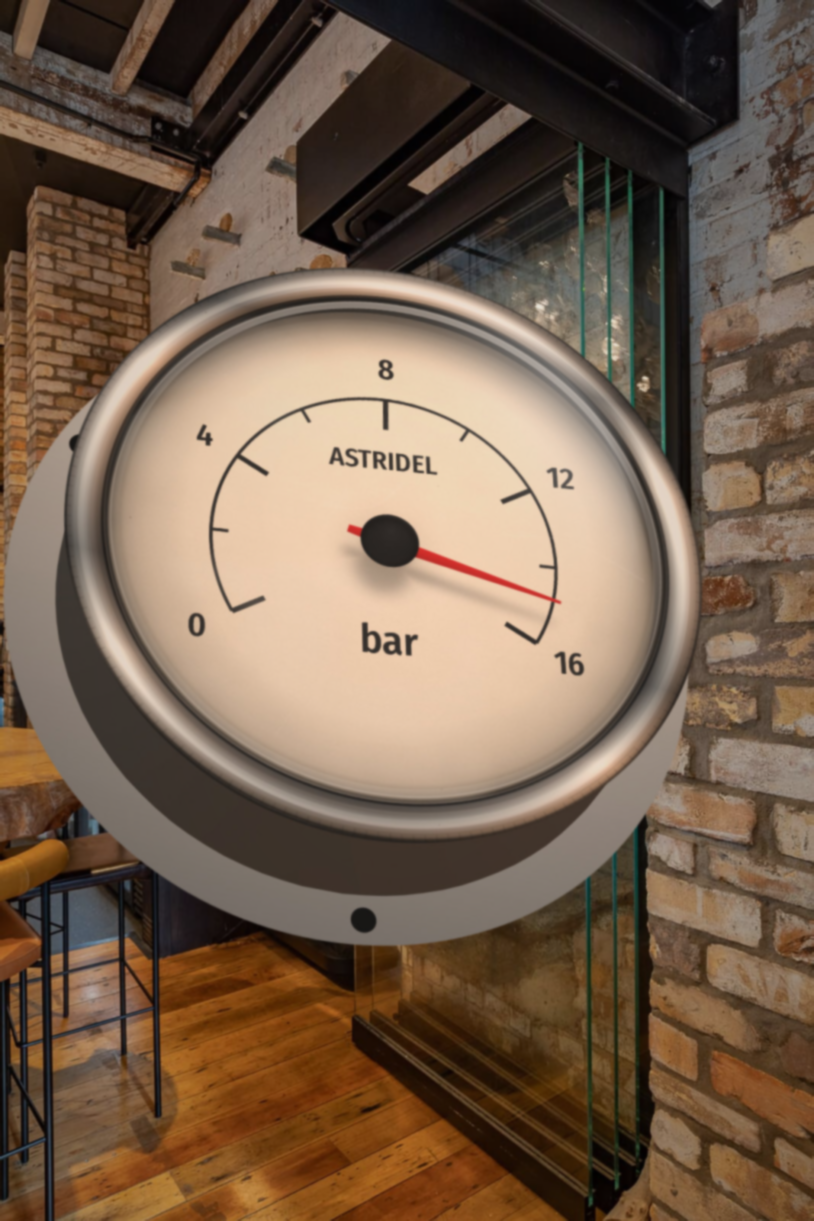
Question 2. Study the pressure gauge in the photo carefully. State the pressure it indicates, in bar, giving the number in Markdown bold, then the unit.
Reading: **15** bar
